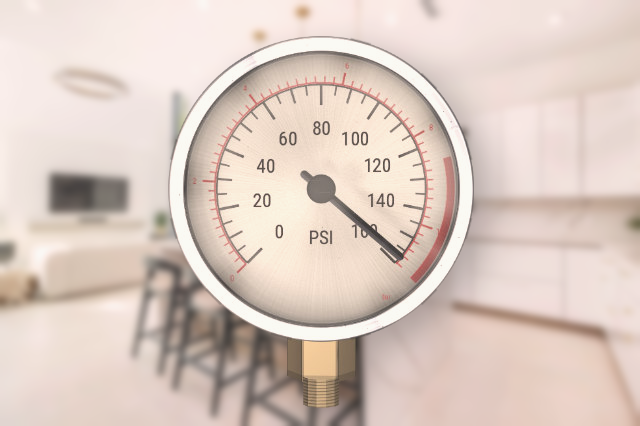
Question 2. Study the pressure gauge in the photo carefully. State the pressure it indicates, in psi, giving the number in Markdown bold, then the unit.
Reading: **157.5** psi
